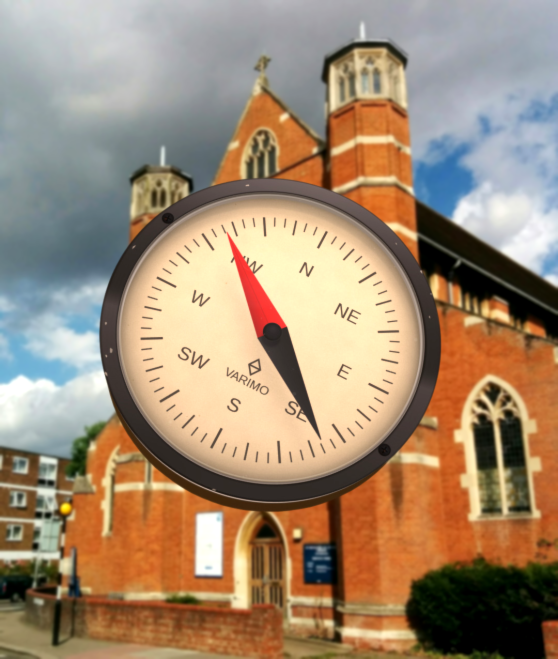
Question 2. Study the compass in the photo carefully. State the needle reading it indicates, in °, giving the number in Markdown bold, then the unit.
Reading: **310** °
